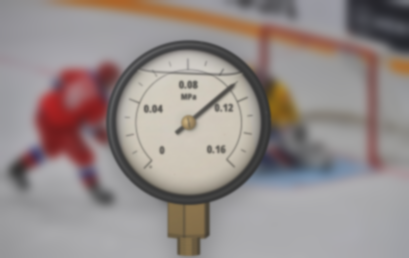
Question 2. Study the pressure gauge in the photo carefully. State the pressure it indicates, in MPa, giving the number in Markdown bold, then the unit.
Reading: **0.11** MPa
